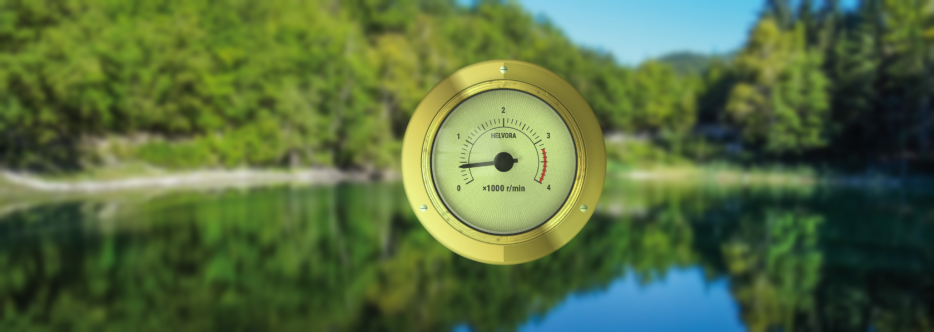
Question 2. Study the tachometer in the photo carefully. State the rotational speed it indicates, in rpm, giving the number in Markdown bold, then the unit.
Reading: **400** rpm
